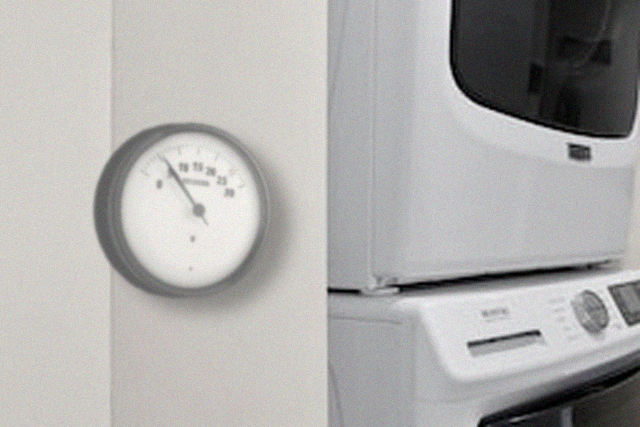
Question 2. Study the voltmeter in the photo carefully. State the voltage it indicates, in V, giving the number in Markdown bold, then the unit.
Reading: **5** V
